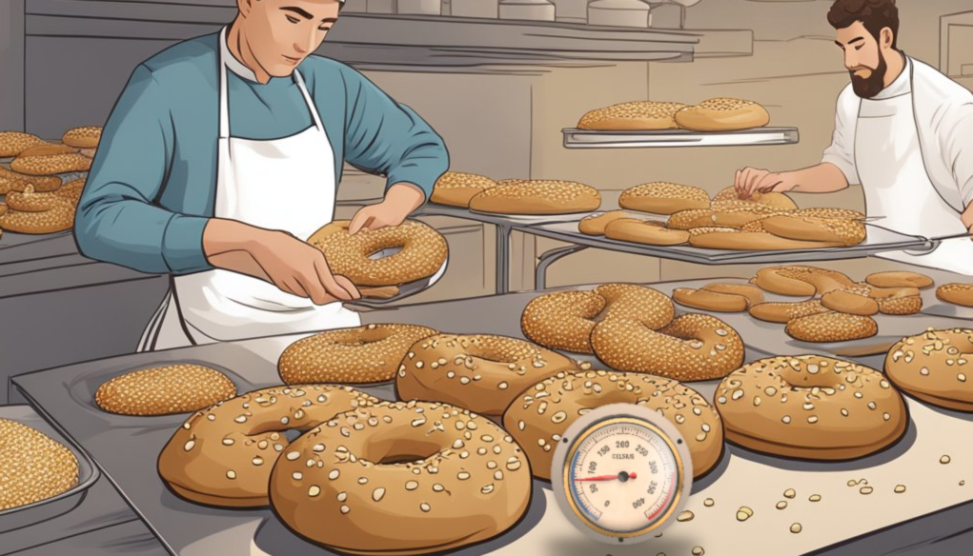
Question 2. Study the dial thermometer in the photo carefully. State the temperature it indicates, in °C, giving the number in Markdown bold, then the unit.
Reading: **75** °C
